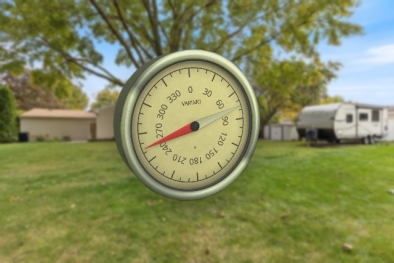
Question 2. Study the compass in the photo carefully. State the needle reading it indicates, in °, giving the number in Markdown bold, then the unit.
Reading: **255** °
